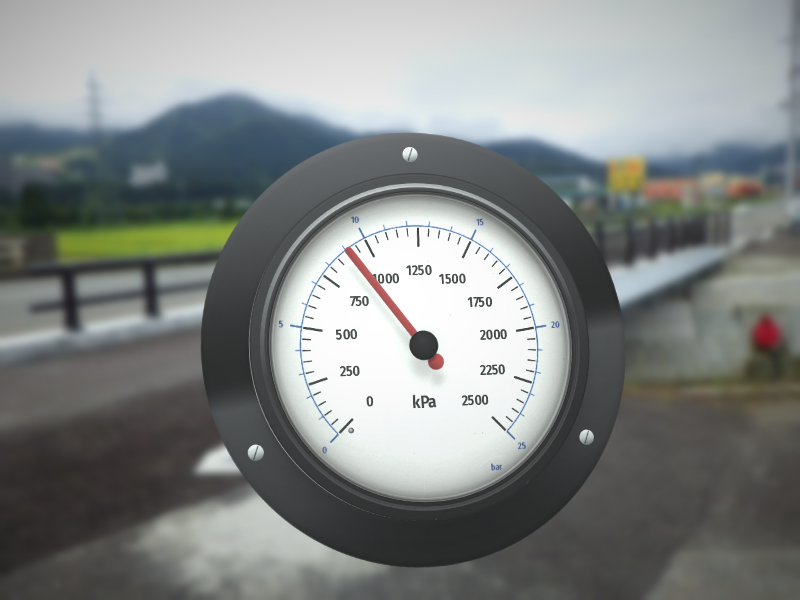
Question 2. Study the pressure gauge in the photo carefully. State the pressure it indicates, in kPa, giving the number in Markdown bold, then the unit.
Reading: **900** kPa
